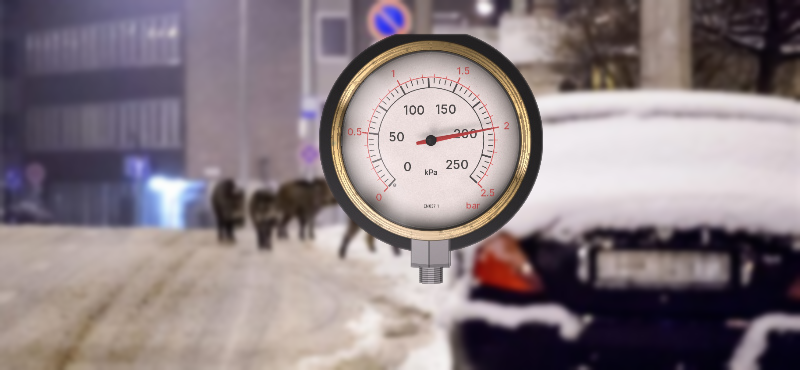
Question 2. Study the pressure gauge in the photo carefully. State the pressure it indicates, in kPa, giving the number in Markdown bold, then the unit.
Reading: **200** kPa
